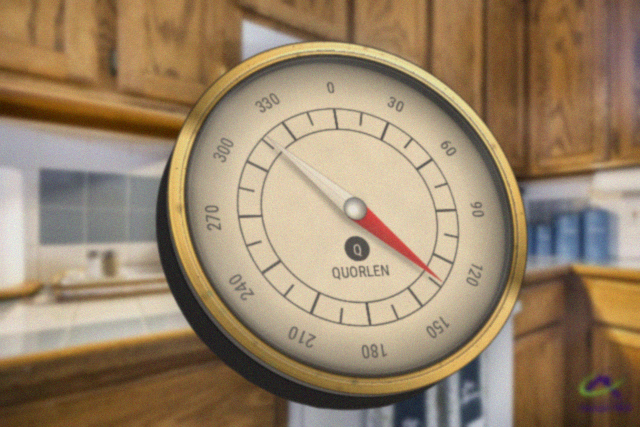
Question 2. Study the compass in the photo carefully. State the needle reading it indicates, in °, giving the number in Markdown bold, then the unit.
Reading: **135** °
